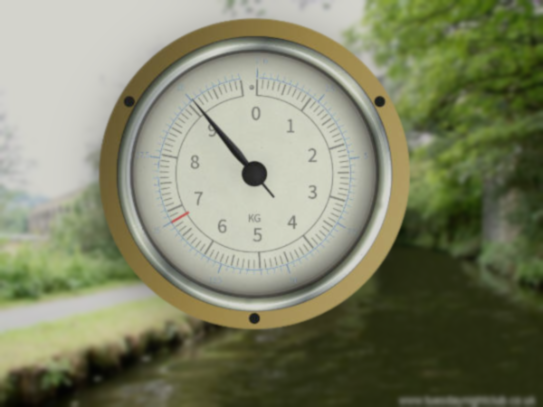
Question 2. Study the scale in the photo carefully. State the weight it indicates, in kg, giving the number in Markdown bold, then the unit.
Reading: **9.1** kg
